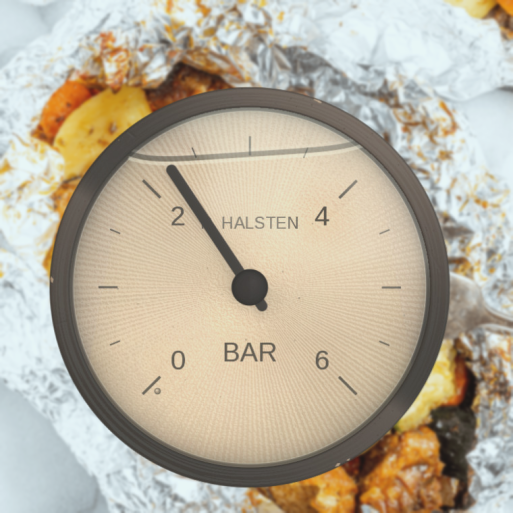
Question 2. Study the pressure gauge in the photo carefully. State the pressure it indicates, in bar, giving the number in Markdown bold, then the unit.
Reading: **2.25** bar
